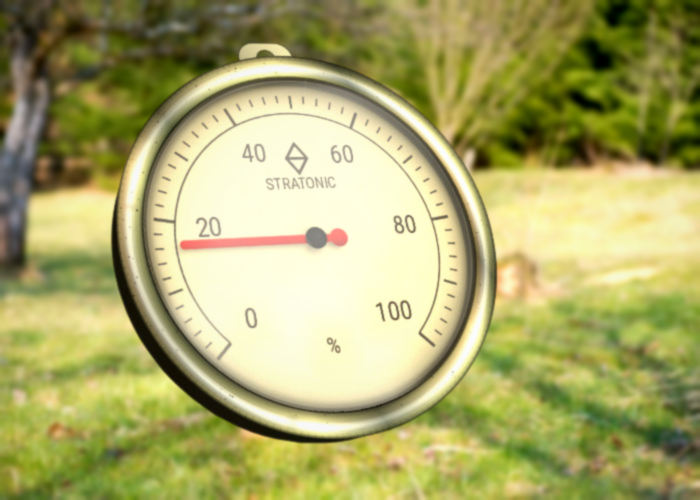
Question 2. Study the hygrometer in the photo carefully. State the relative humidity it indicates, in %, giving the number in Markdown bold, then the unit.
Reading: **16** %
